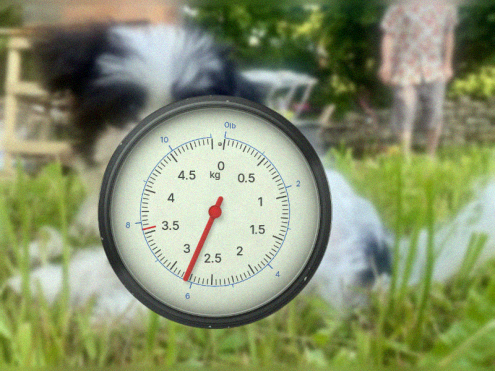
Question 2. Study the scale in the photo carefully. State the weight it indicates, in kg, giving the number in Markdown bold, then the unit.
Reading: **2.8** kg
